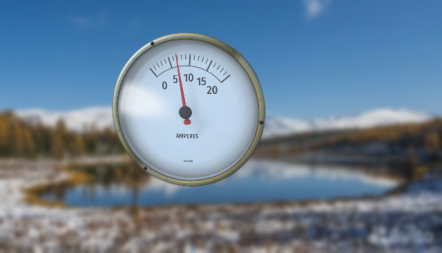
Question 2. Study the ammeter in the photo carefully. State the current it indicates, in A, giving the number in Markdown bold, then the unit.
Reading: **7** A
